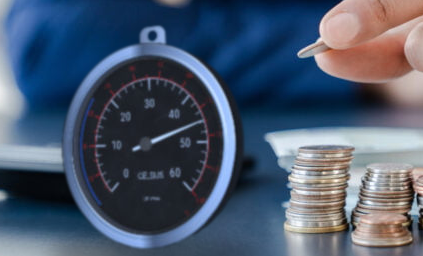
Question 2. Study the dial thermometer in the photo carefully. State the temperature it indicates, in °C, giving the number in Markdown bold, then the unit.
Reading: **46** °C
